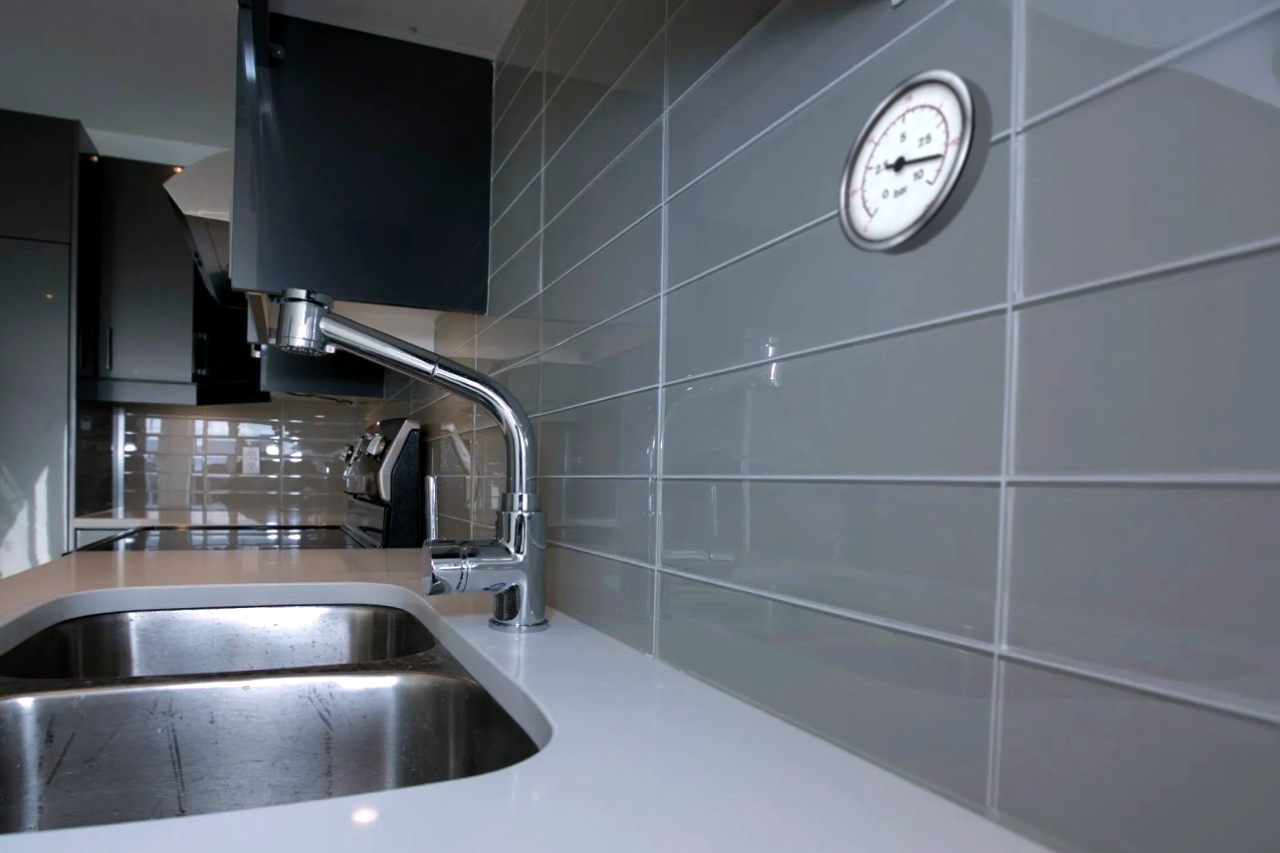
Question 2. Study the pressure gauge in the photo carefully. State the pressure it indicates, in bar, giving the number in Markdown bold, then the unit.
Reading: **9** bar
